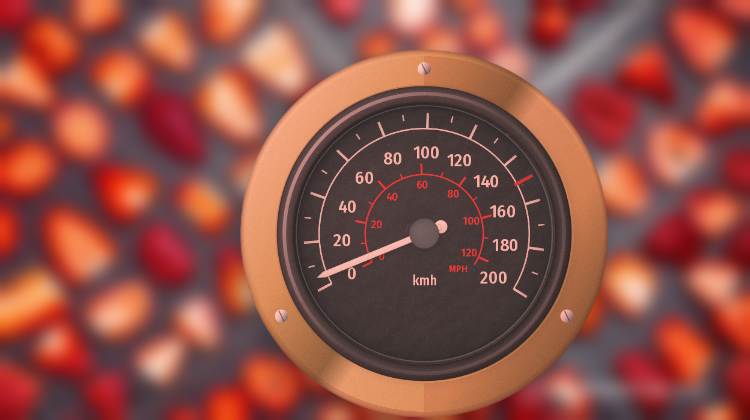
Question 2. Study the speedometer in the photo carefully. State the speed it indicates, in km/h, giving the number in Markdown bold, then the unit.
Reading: **5** km/h
